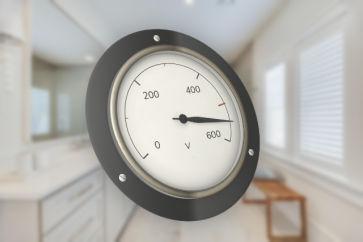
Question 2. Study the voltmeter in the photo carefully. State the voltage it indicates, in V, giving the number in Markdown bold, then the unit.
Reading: **550** V
